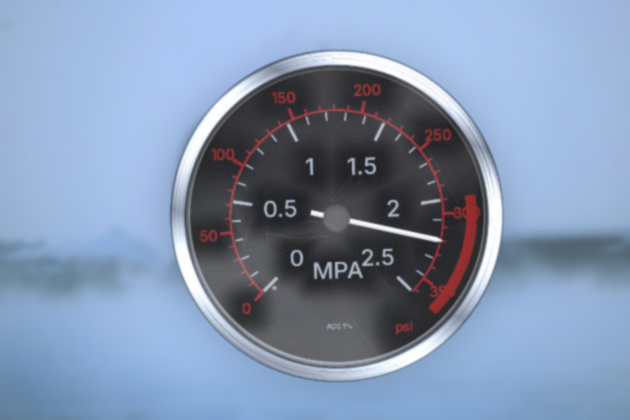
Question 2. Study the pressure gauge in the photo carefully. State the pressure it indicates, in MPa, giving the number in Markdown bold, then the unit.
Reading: **2.2** MPa
